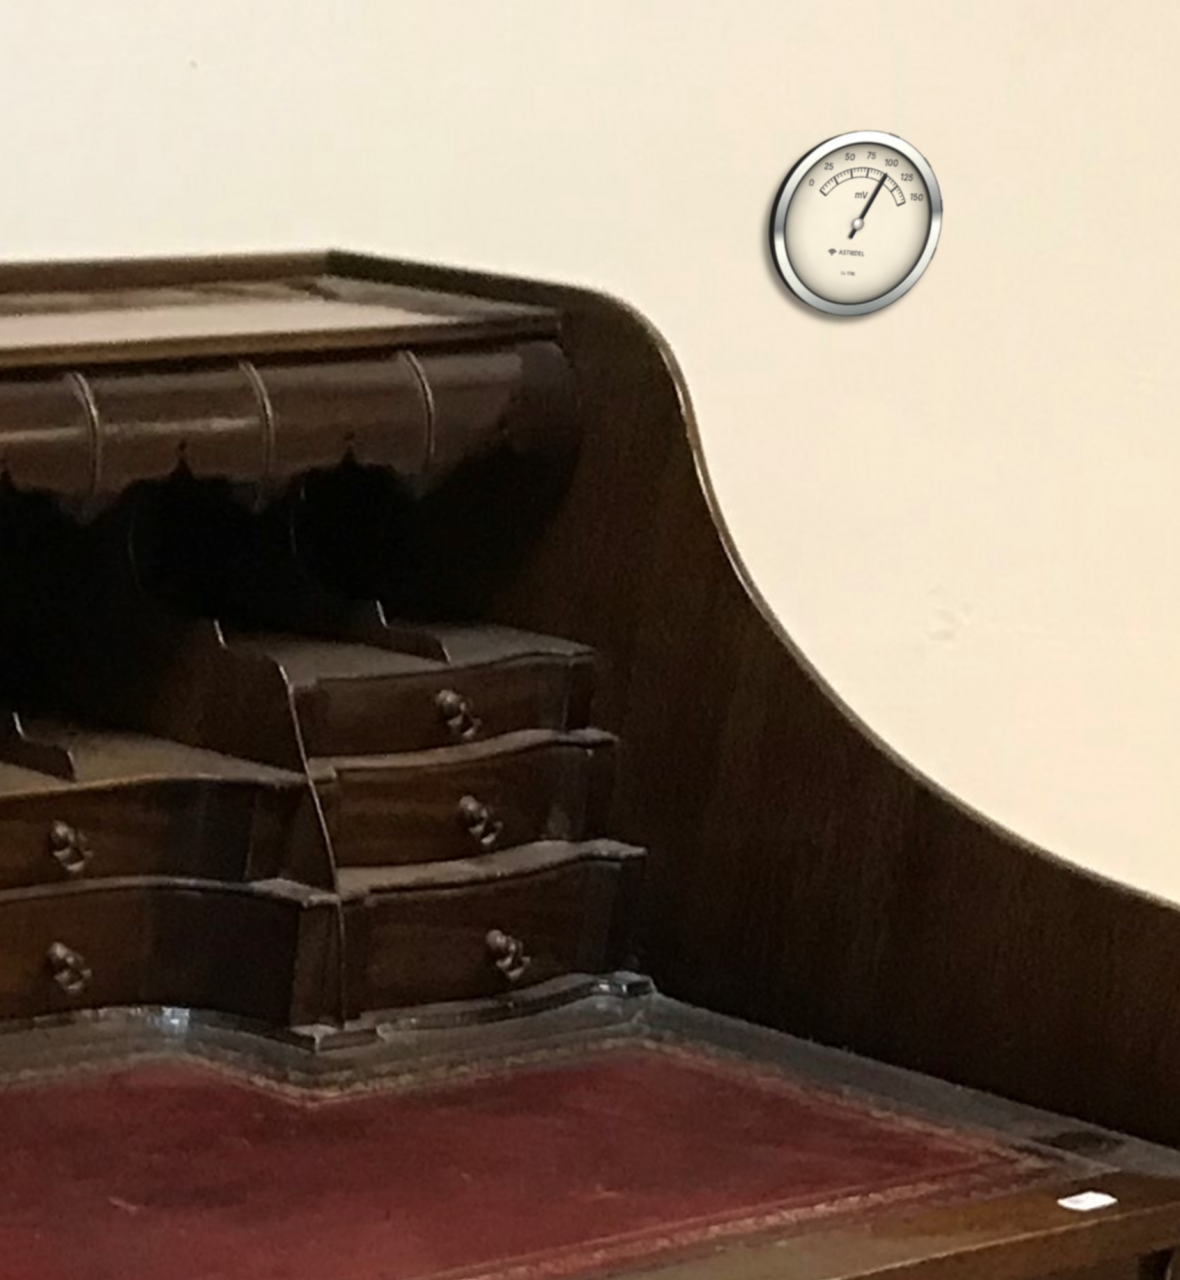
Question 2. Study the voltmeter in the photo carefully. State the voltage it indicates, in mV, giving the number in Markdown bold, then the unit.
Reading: **100** mV
